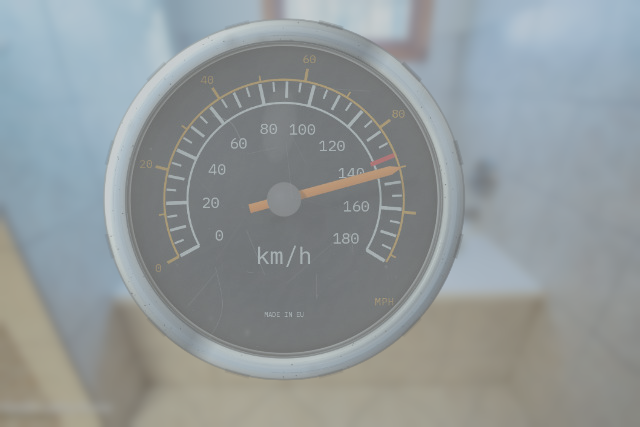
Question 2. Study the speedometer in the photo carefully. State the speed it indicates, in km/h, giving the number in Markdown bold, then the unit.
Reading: **145** km/h
